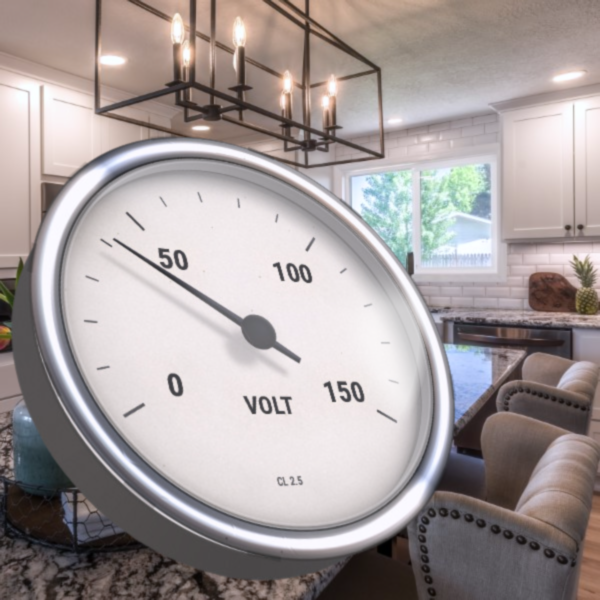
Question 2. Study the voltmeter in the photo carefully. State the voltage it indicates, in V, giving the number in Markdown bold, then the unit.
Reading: **40** V
